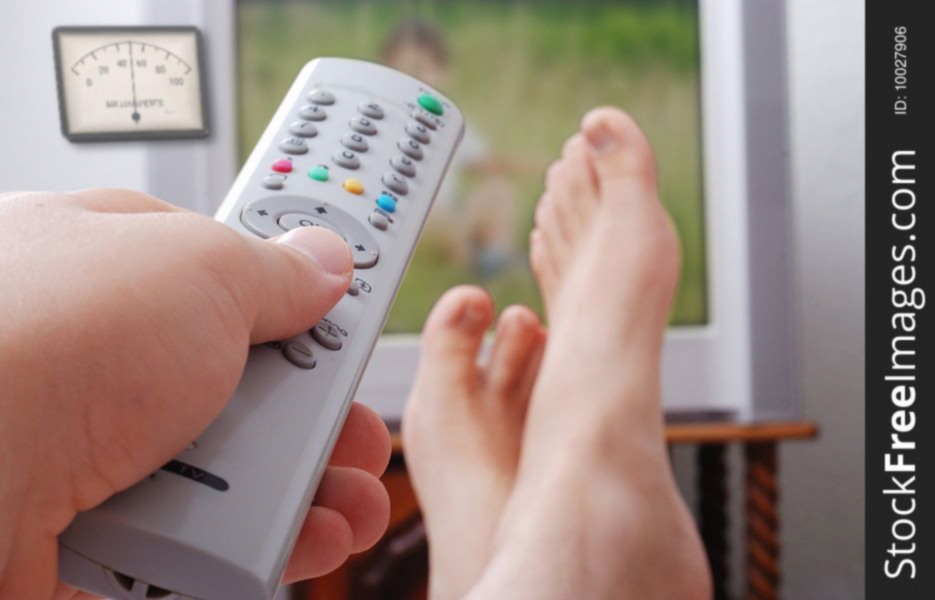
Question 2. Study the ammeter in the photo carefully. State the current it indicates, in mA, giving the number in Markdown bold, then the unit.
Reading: **50** mA
